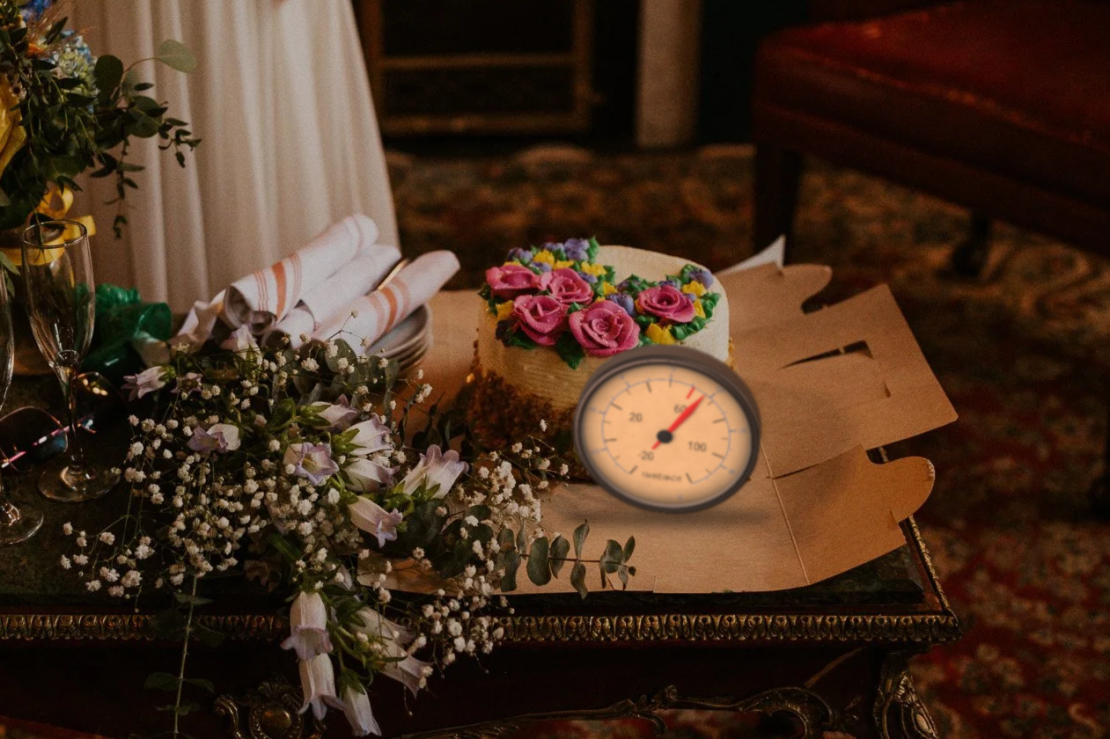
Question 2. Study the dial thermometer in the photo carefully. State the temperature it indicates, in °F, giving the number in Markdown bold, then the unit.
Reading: **65** °F
